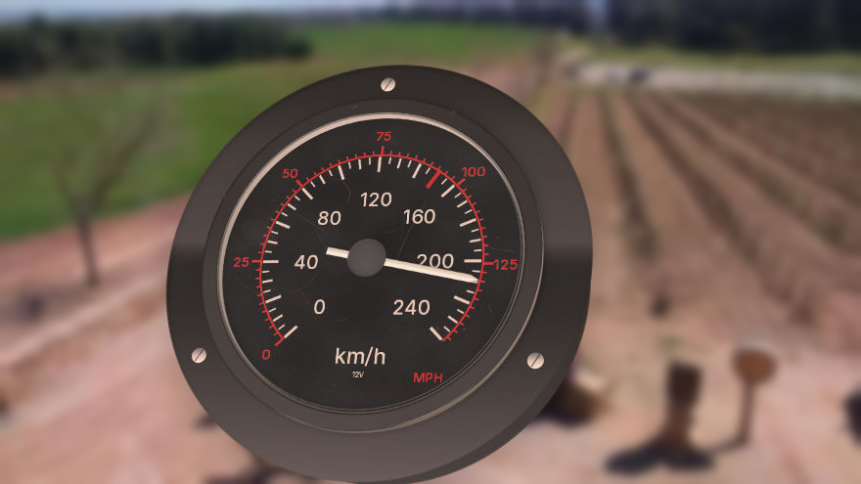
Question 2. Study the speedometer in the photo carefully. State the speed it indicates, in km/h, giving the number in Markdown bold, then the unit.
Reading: **210** km/h
